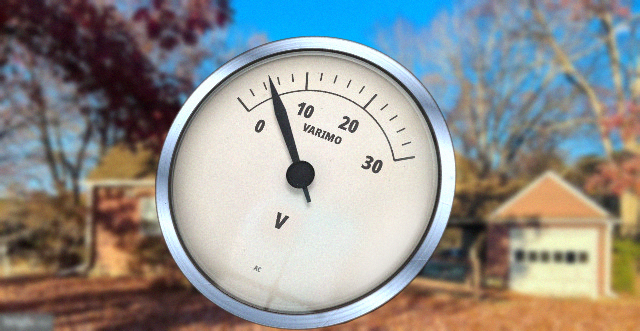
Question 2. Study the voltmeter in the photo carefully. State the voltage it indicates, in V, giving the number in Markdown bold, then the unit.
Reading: **5** V
